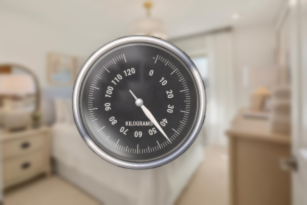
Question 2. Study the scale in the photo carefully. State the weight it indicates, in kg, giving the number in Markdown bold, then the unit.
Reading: **45** kg
